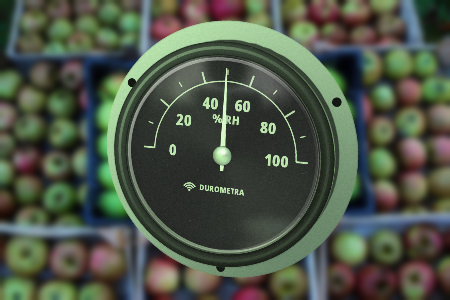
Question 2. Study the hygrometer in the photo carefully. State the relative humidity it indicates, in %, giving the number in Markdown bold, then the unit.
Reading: **50** %
